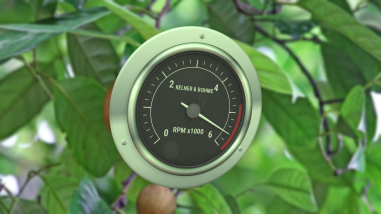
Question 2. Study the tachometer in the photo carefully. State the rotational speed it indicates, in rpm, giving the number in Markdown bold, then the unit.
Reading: **5600** rpm
